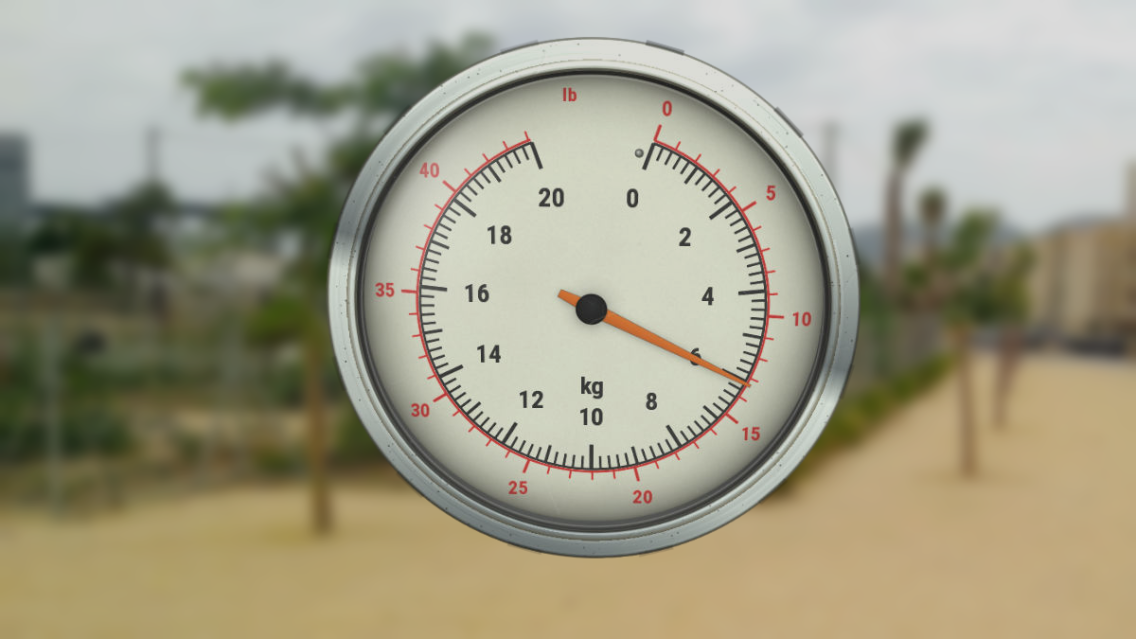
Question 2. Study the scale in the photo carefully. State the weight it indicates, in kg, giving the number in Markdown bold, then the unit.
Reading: **6** kg
